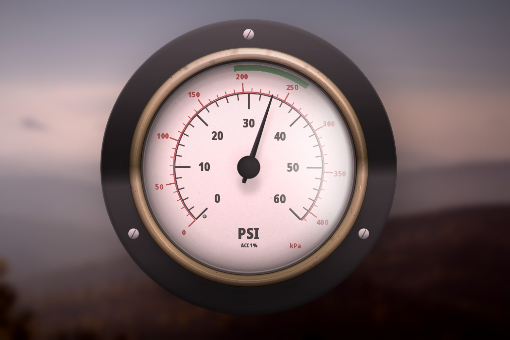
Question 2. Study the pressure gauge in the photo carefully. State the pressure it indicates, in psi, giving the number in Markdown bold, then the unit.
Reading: **34** psi
